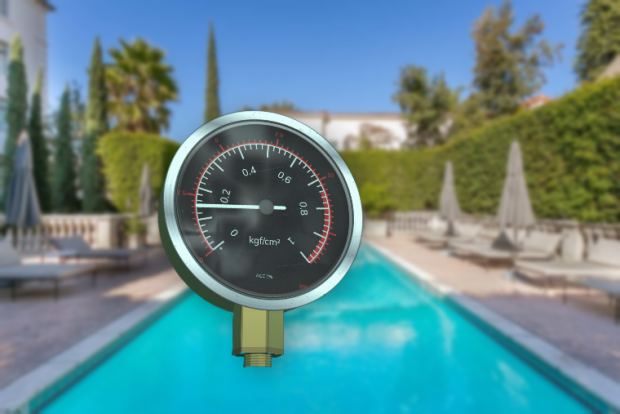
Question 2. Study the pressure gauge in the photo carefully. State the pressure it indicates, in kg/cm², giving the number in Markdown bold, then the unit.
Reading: **0.14** kg/cm²
